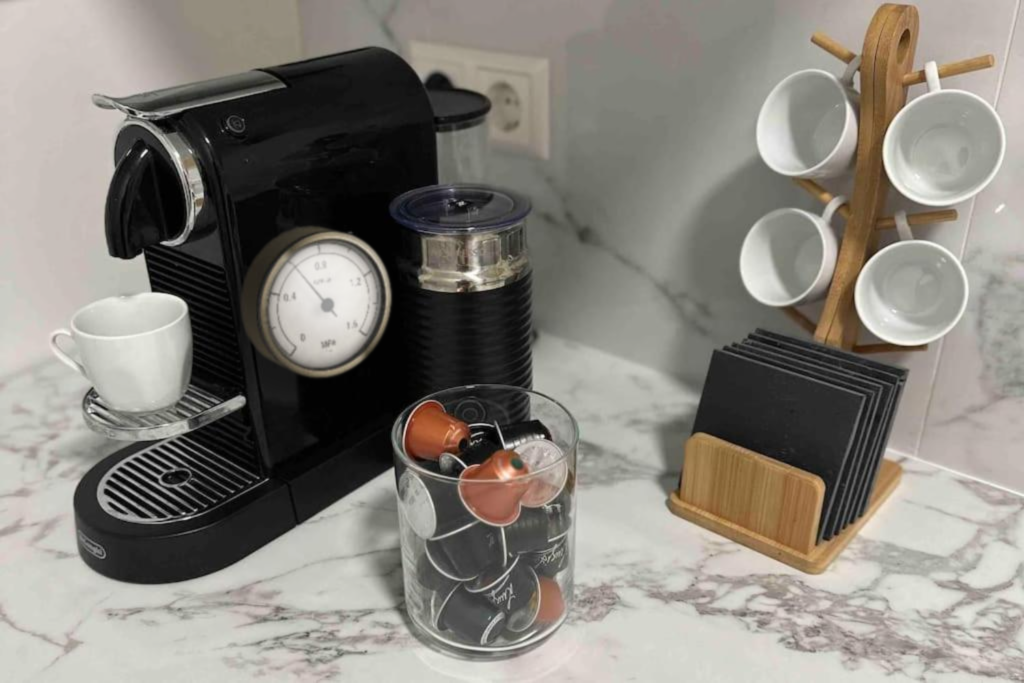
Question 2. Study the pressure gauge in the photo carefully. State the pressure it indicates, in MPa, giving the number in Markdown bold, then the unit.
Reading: **0.6** MPa
